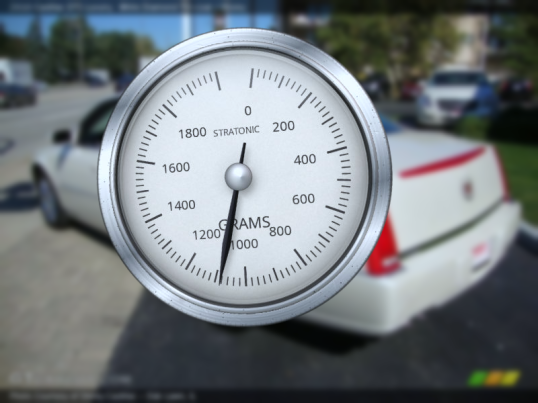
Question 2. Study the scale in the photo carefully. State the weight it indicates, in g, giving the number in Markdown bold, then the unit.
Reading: **1080** g
